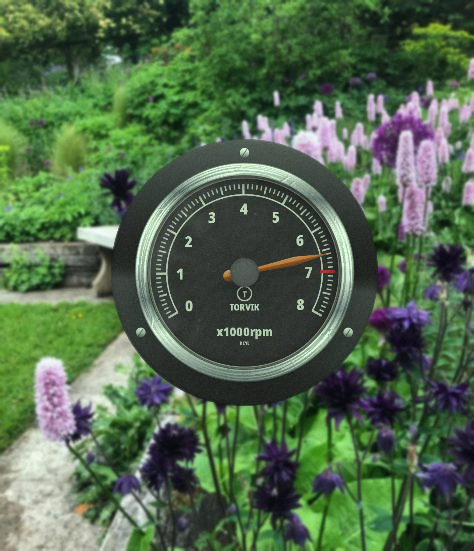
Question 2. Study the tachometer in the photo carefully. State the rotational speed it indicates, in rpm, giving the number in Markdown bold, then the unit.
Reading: **6600** rpm
